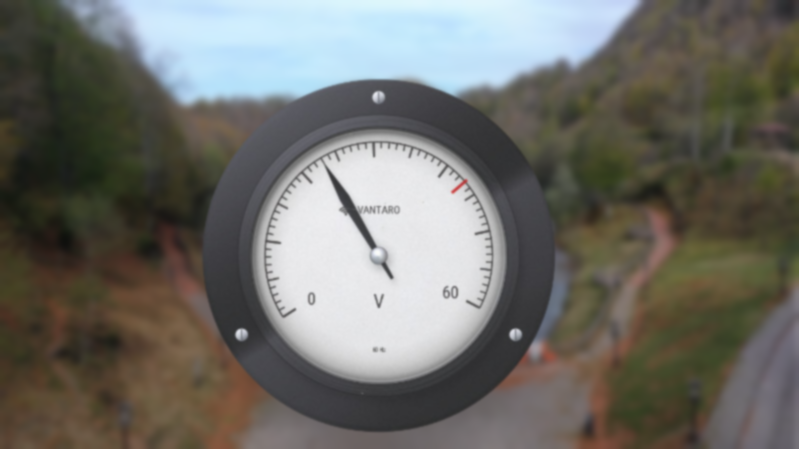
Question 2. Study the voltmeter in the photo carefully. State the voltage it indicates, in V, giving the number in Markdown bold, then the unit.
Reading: **23** V
